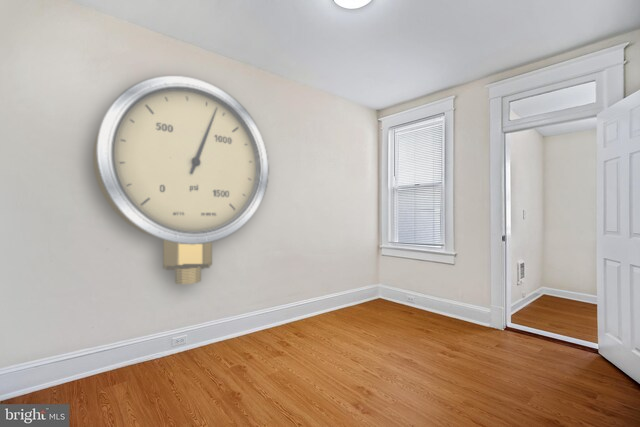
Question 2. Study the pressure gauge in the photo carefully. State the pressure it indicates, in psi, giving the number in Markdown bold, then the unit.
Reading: **850** psi
